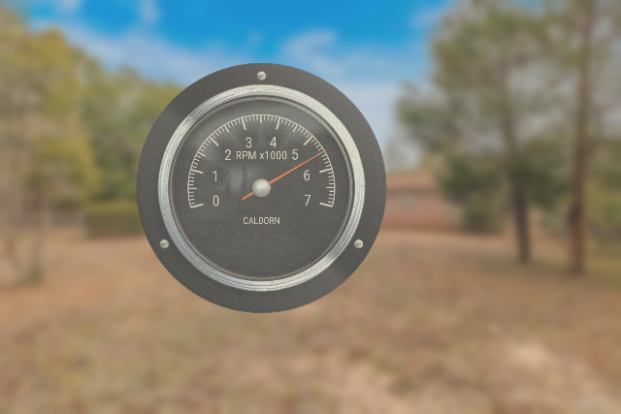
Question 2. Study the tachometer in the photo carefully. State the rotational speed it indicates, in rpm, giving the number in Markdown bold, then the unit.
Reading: **5500** rpm
